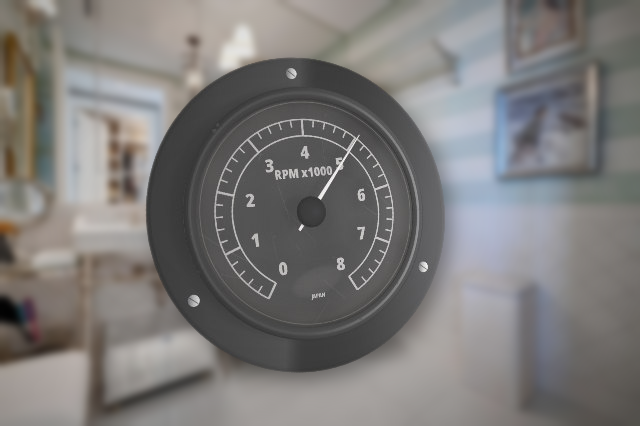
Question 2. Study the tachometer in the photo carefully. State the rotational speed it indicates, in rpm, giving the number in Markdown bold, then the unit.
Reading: **5000** rpm
